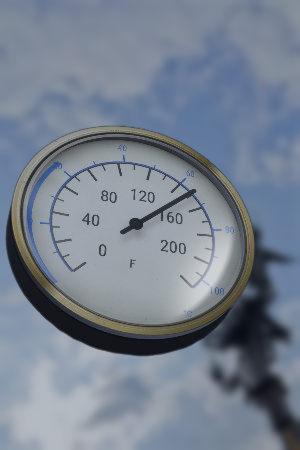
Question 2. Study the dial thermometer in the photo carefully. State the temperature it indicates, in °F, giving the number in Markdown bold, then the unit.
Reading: **150** °F
